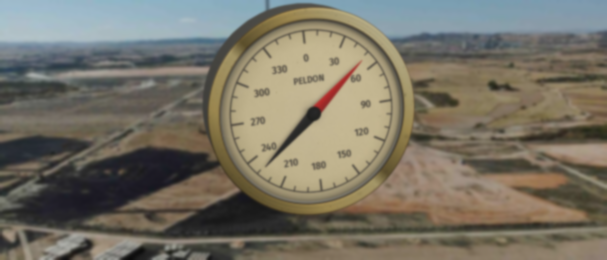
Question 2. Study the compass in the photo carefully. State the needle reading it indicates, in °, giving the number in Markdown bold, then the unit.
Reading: **50** °
